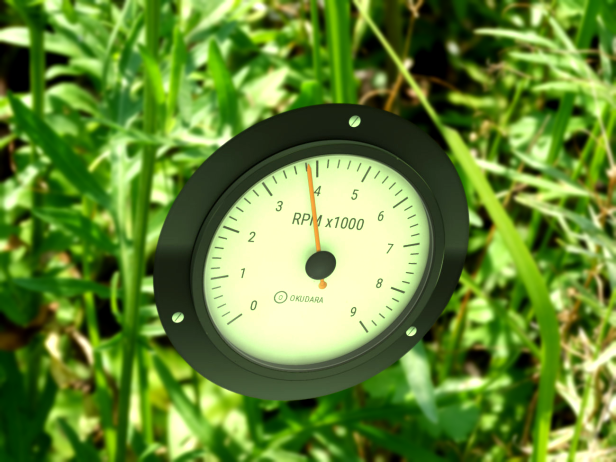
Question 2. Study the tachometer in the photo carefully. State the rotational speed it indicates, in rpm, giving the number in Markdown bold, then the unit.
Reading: **3800** rpm
